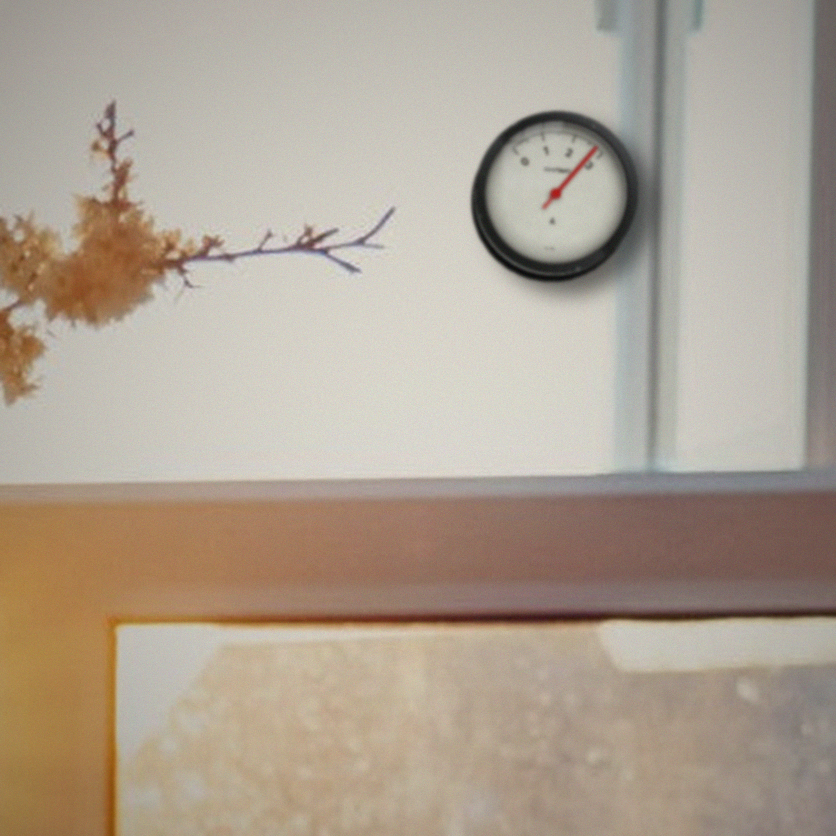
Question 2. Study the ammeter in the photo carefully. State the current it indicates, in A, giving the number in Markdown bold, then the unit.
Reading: **2.75** A
